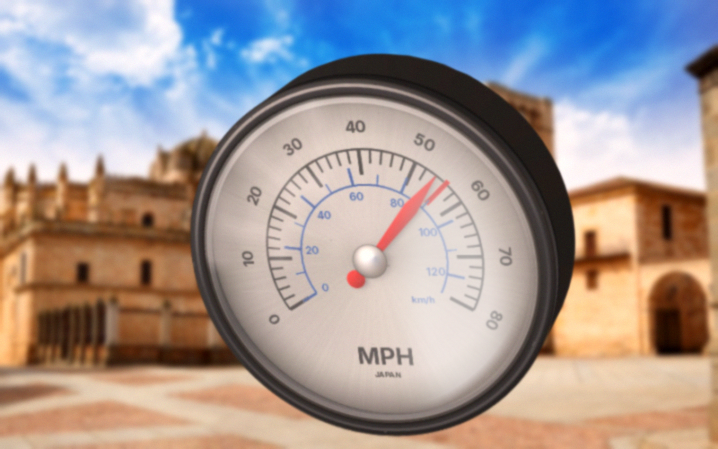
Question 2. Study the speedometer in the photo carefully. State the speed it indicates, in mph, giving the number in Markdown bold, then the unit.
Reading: **54** mph
